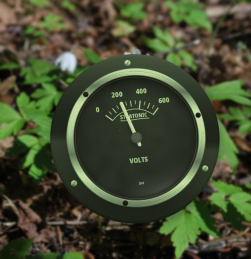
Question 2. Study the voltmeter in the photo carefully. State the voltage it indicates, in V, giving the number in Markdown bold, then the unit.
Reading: **200** V
